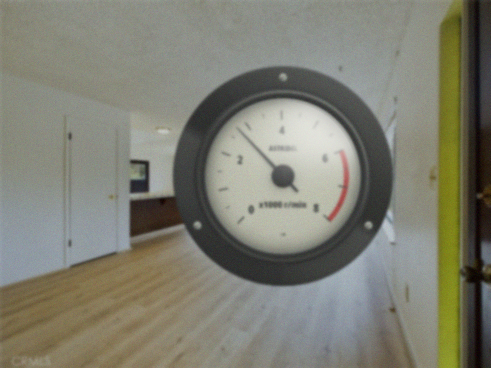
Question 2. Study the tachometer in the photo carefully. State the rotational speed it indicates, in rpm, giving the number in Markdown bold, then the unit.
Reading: **2750** rpm
